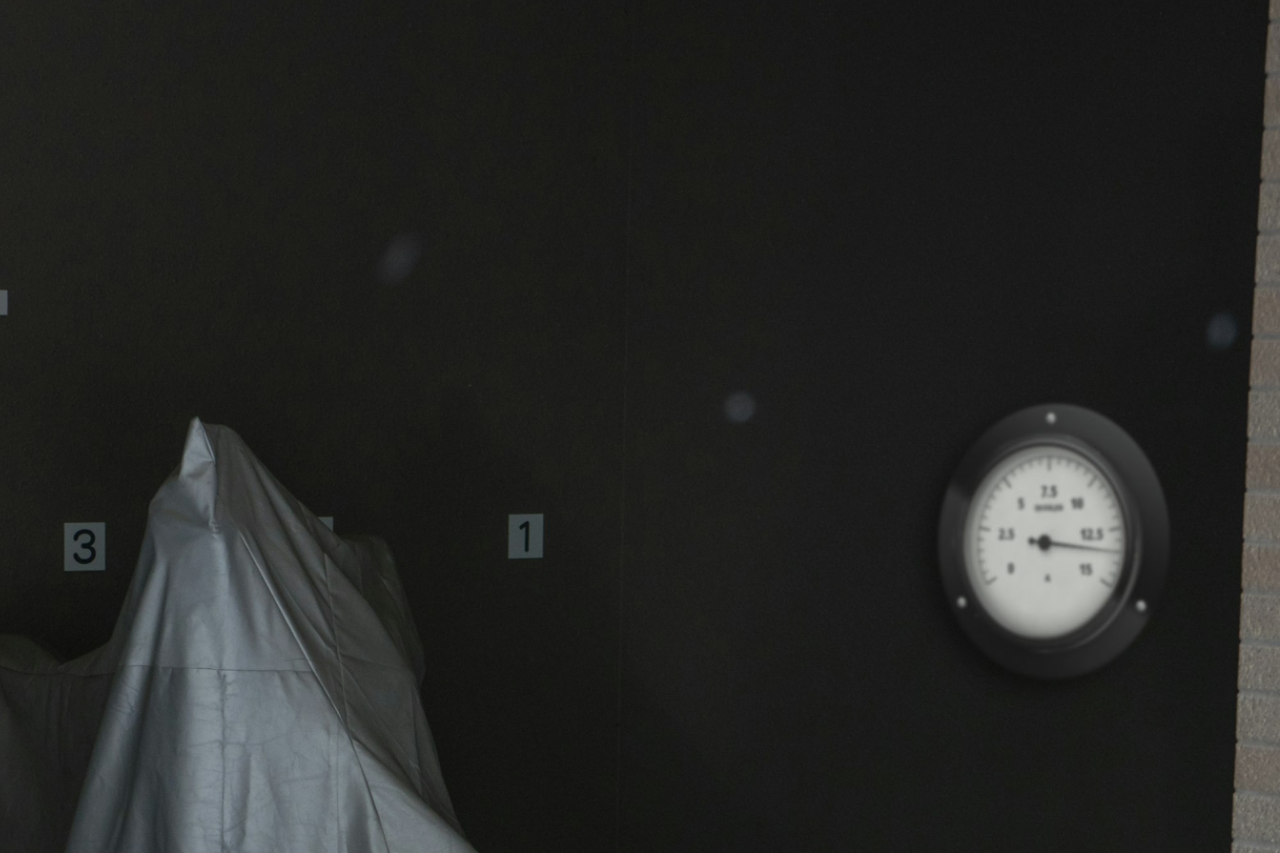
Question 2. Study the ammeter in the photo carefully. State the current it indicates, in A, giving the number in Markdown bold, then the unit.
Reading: **13.5** A
